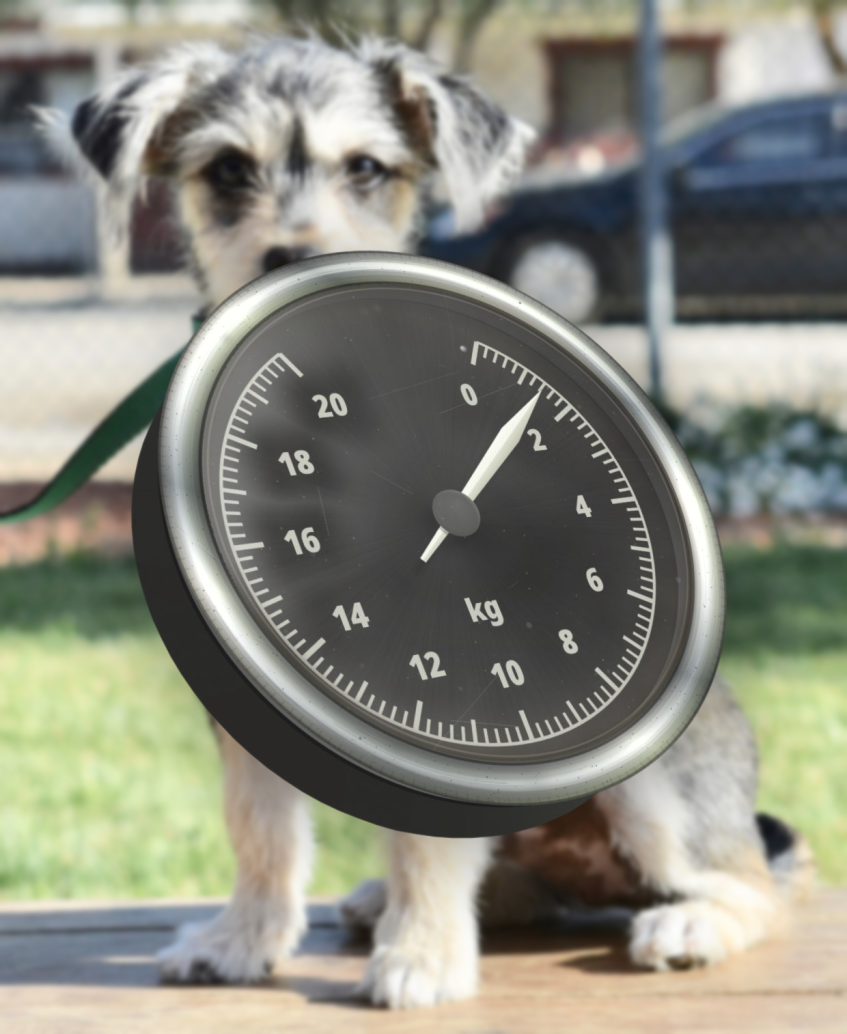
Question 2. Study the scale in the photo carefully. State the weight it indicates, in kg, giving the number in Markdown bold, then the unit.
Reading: **1.4** kg
